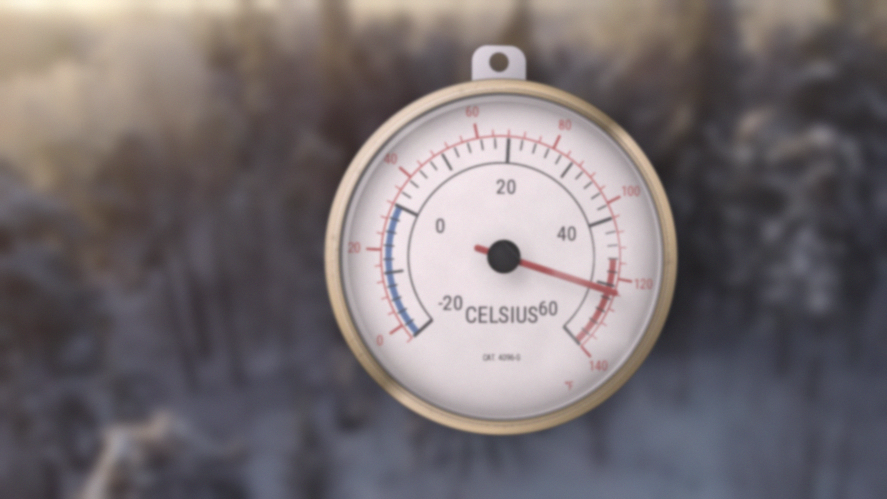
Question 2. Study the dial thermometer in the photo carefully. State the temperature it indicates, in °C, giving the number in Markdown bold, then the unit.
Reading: **51** °C
